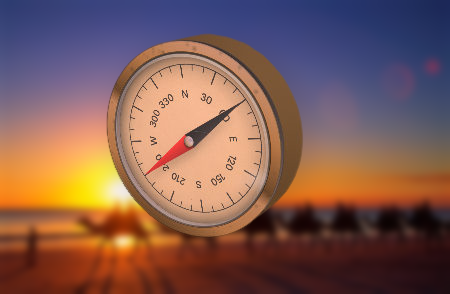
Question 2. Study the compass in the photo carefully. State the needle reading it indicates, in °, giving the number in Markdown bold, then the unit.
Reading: **240** °
